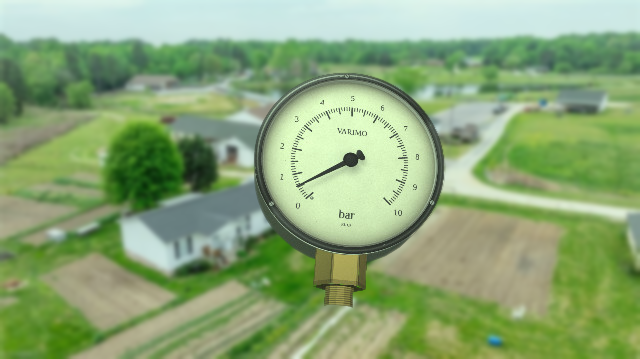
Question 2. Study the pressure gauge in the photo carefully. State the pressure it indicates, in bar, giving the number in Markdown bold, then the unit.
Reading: **0.5** bar
